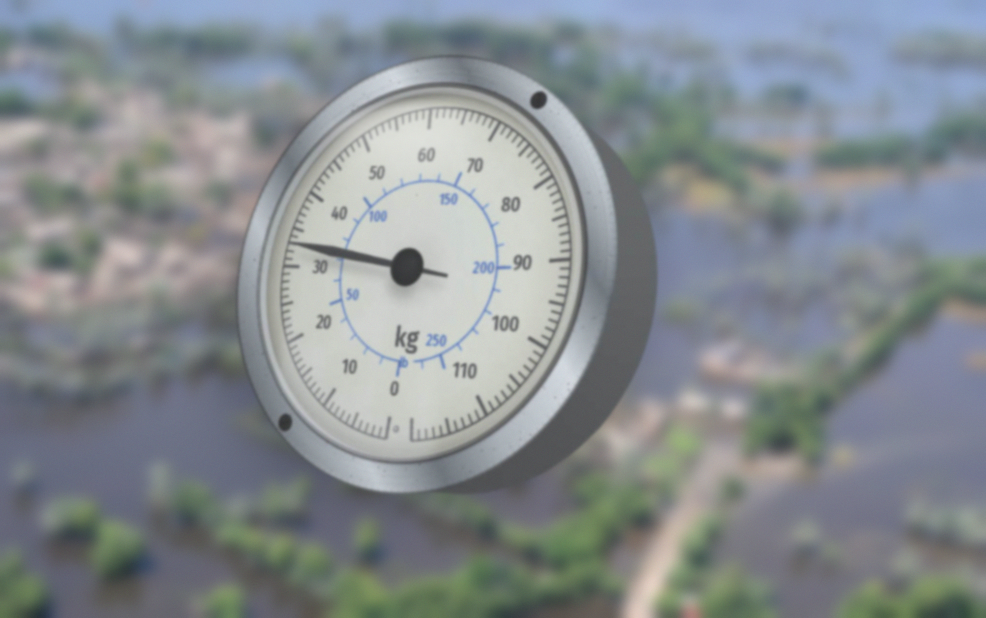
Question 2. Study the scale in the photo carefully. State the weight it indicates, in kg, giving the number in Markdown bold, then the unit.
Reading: **33** kg
